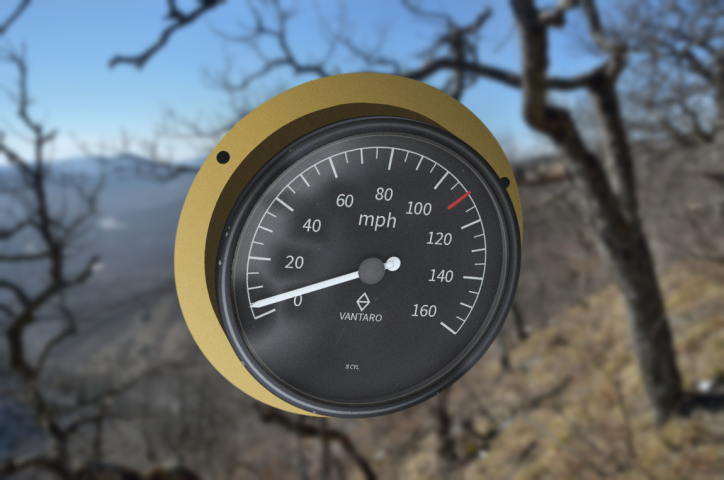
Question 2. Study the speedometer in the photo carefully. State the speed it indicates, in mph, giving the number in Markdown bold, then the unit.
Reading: **5** mph
